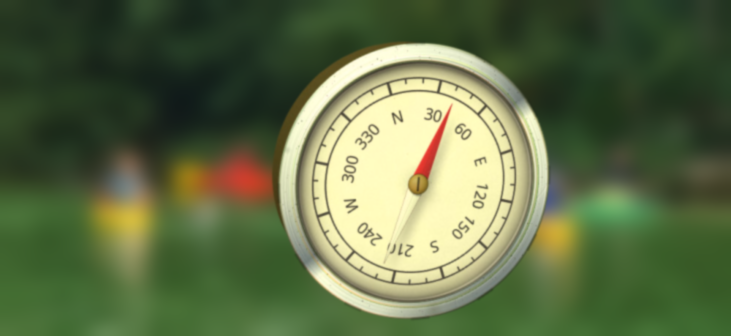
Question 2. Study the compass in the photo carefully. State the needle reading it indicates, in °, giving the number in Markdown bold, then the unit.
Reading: **40** °
